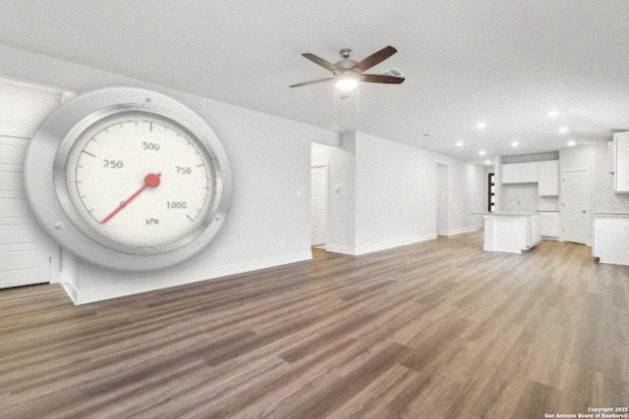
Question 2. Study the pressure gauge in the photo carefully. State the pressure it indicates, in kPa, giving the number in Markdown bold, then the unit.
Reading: **0** kPa
